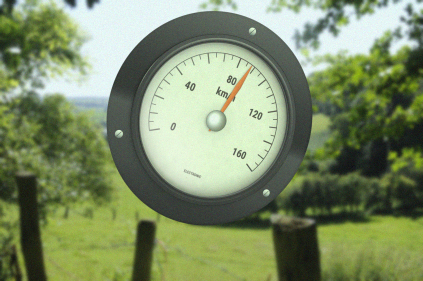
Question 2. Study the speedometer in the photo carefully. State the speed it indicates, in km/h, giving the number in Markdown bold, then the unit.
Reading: **87.5** km/h
